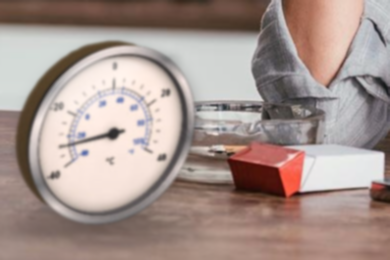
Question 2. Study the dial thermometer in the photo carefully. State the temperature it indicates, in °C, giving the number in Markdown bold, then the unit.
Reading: **-32** °C
